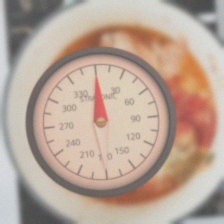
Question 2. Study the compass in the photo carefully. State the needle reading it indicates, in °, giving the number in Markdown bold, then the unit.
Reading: **0** °
